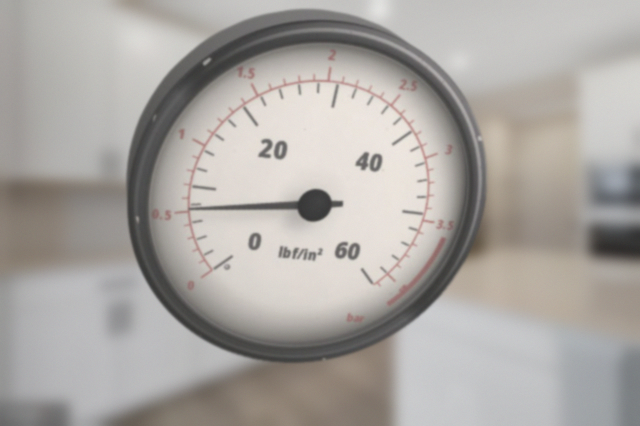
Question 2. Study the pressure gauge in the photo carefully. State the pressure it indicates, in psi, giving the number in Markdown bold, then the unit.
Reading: **8** psi
